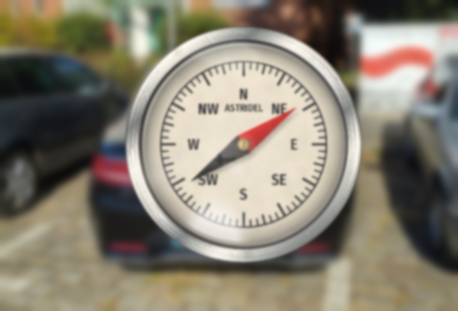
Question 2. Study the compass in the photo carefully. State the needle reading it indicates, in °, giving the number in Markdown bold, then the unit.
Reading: **55** °
